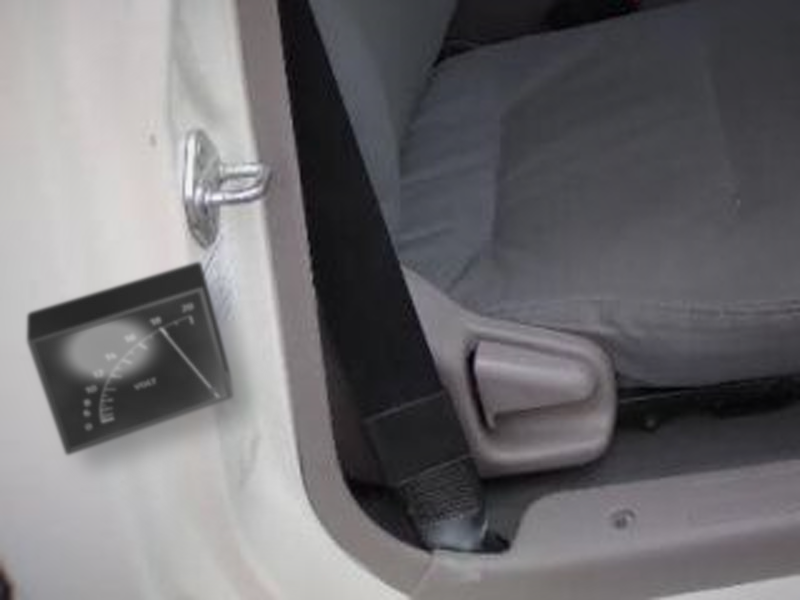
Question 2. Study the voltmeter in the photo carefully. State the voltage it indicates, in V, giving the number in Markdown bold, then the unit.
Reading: **18** V
